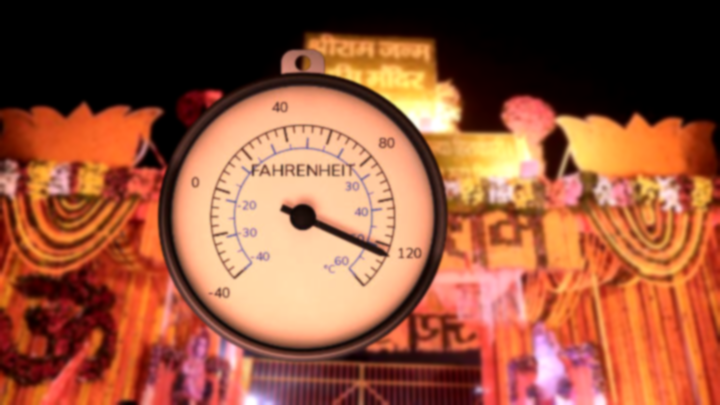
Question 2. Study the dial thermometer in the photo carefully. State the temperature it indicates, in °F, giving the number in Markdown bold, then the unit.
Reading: **124** °F
